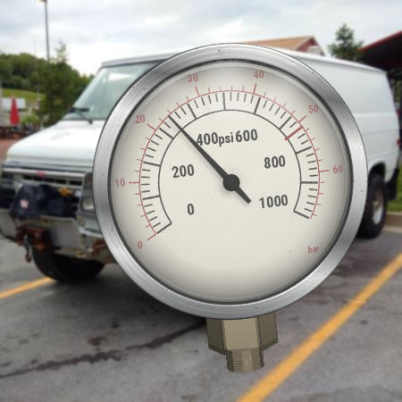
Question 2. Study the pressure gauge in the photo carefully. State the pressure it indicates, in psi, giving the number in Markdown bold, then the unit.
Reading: **340** psi
